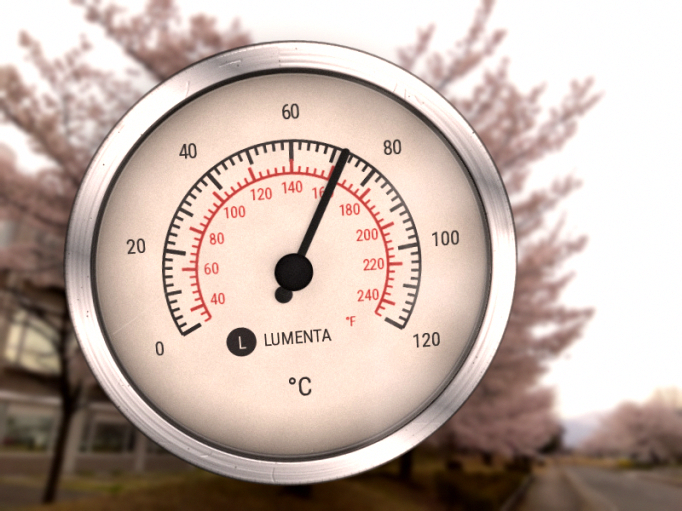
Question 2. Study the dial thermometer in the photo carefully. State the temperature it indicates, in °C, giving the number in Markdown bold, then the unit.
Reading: **72** °C
